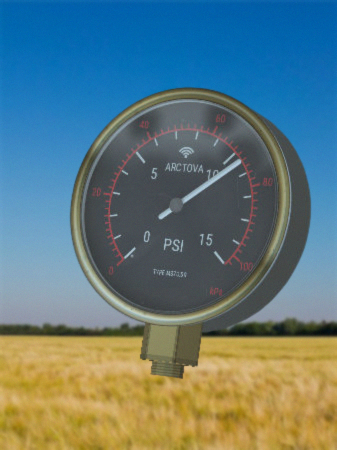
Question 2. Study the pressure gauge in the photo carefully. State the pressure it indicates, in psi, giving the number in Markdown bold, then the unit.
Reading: **10.5** psi
